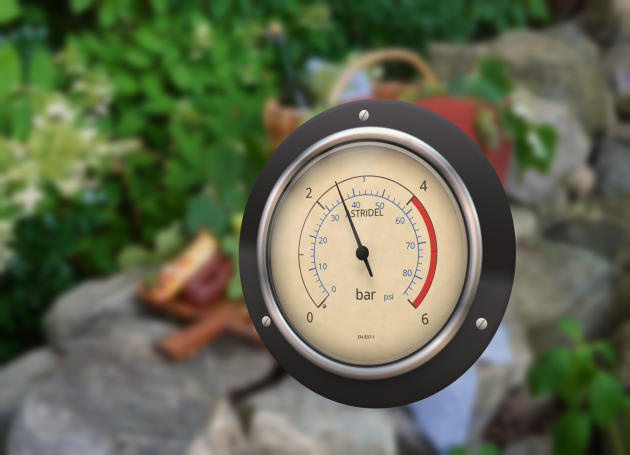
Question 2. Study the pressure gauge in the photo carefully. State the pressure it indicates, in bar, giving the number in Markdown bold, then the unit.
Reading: **2.5** bar
